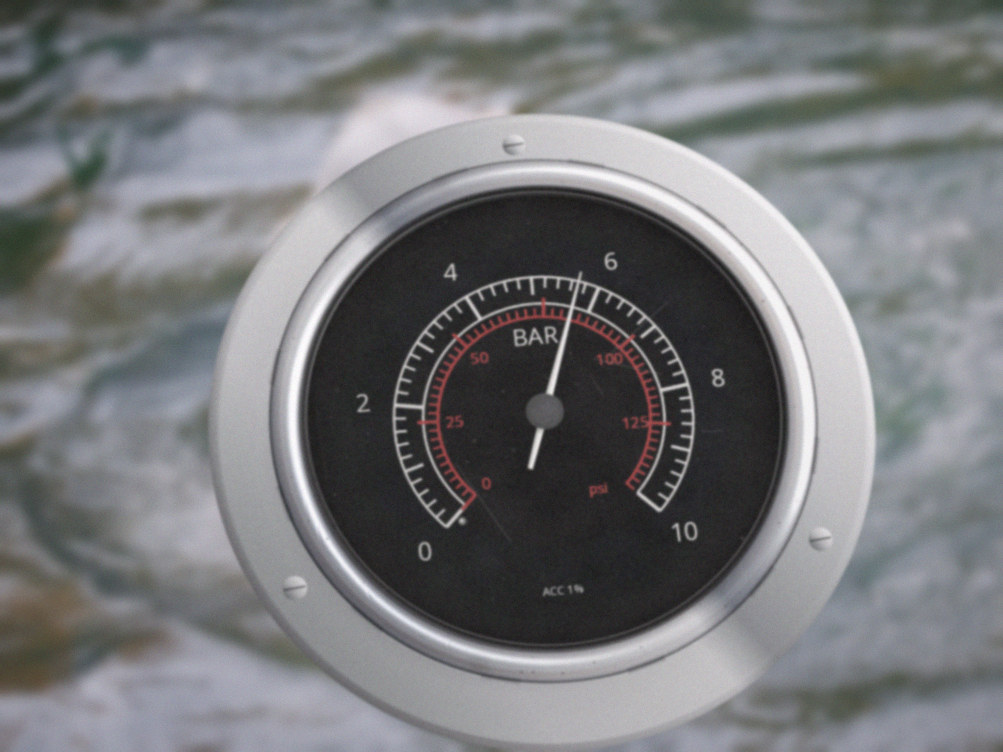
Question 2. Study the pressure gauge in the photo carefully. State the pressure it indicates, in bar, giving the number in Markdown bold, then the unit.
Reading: **5.7** bar
